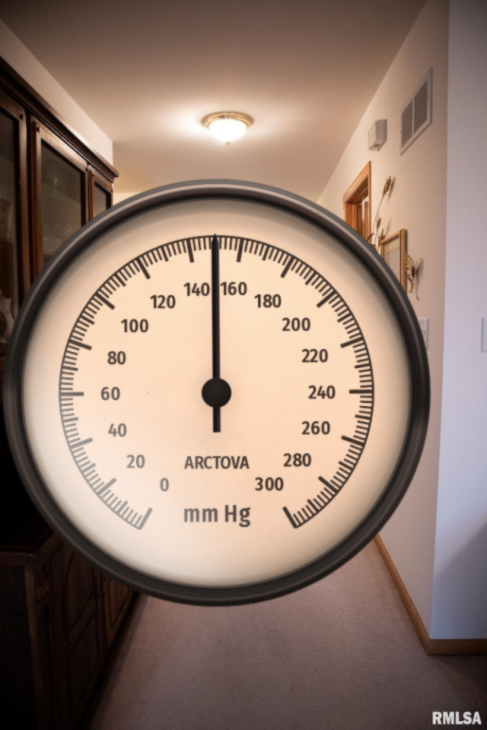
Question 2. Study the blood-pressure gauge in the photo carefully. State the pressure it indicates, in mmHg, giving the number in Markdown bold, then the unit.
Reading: **150** mmHg
